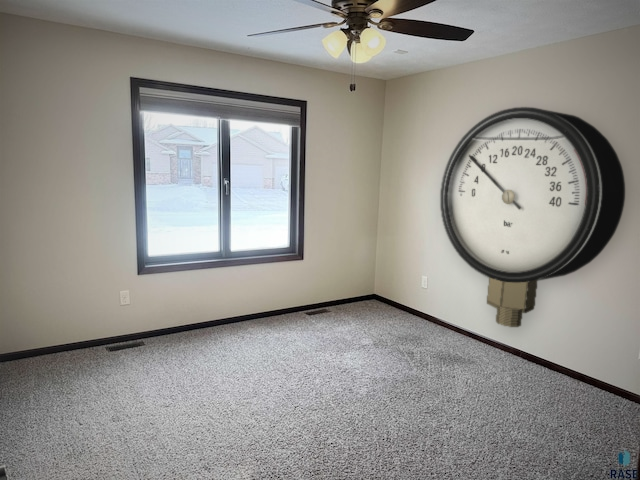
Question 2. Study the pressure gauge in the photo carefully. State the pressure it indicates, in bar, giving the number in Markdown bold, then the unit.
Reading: **8** bar
